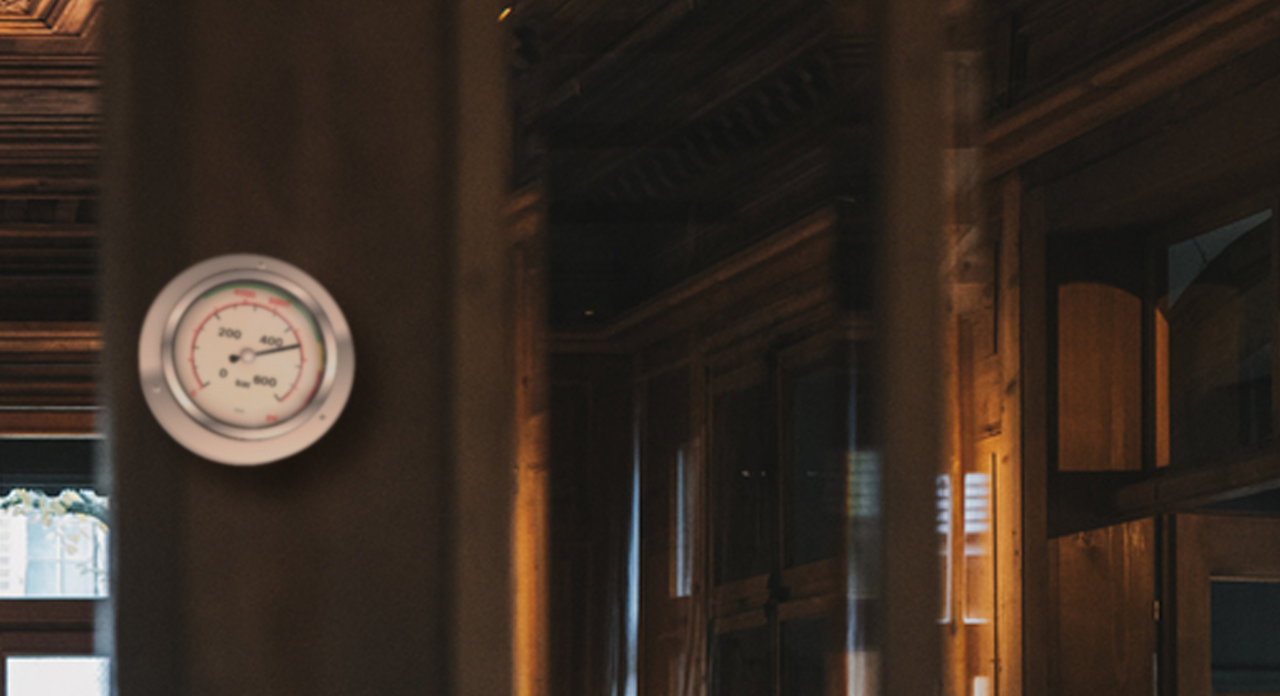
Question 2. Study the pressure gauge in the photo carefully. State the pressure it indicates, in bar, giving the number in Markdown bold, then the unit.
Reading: **450** bar
